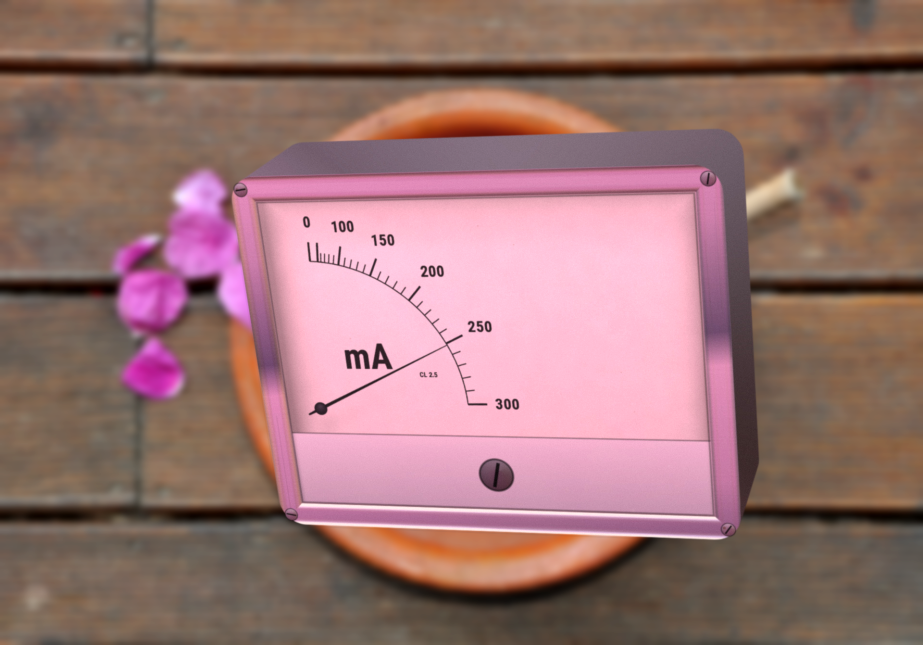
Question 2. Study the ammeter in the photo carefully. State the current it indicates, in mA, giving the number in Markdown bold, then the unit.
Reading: **250** mA
